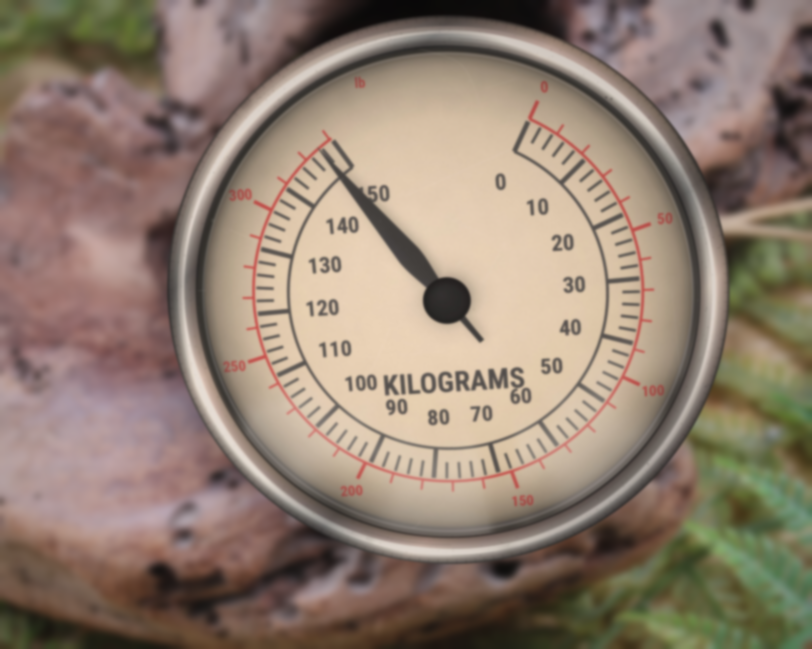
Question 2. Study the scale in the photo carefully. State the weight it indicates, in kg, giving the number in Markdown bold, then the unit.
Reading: **148** kg
